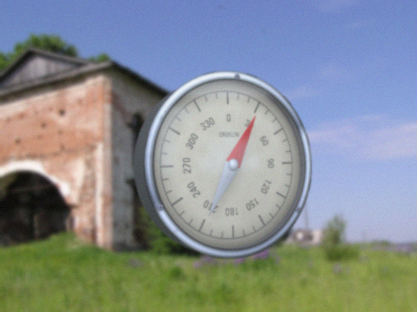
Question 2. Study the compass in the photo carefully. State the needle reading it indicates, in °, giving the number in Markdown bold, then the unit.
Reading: **30** °
